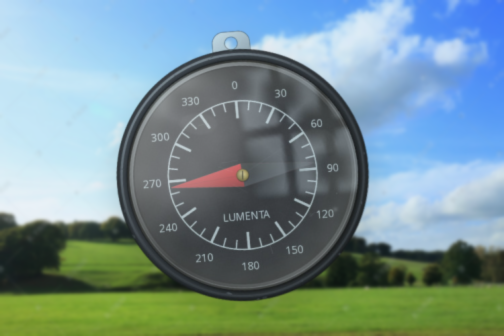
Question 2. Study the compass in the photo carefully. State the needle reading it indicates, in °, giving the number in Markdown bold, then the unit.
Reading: **265** °
